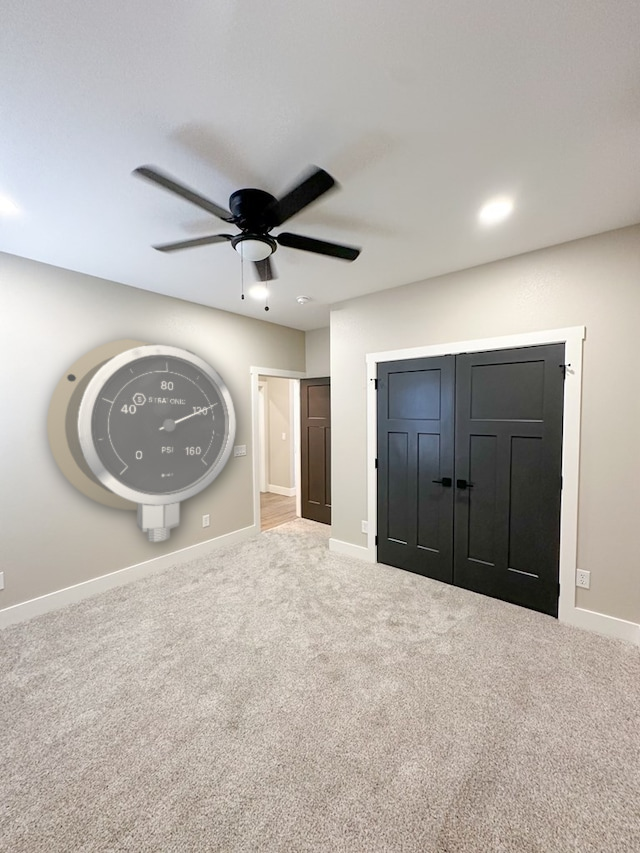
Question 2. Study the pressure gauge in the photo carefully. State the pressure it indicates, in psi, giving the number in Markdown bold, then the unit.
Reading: **120** psi
